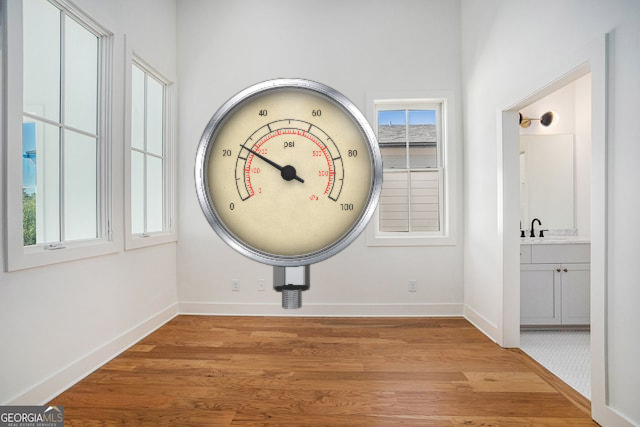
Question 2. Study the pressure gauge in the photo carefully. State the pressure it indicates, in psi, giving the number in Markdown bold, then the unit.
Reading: **25** psi
